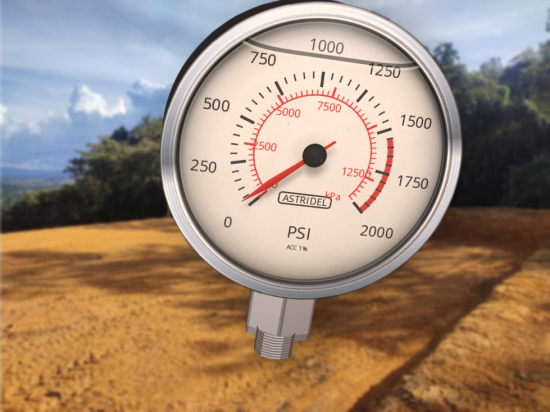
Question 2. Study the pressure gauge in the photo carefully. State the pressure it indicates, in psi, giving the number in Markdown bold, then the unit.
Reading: **50** psi
